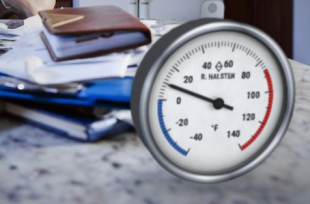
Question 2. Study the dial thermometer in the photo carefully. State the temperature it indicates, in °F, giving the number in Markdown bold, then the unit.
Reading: **10** °F
